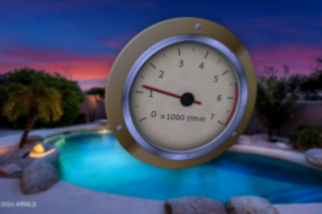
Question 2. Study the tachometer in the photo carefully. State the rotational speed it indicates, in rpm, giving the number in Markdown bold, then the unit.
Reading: **1250** rpm
